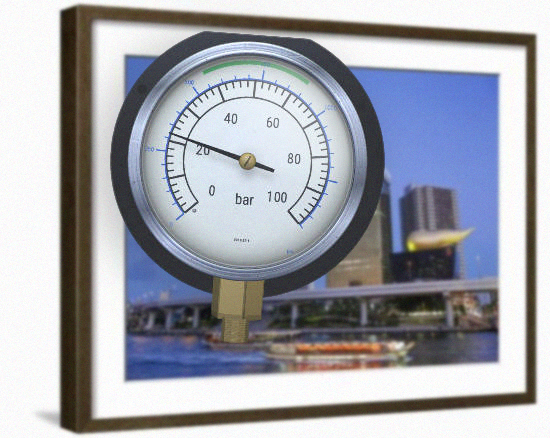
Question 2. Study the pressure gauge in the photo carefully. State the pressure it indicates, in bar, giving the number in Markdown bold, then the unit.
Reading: **22** bar
